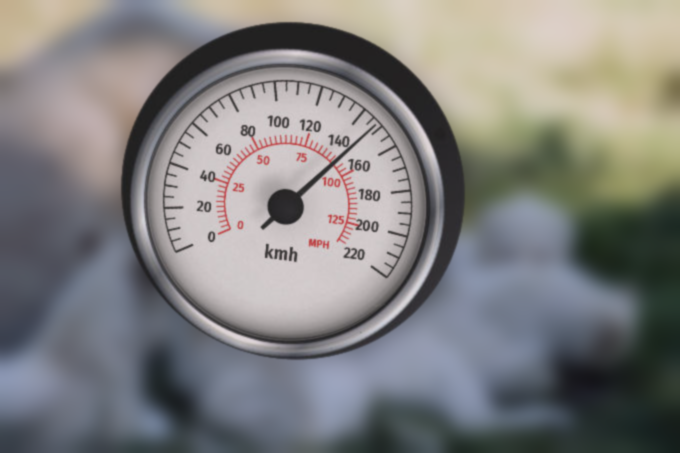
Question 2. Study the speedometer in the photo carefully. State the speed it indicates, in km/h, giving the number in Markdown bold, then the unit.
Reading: **147.5** km/h
